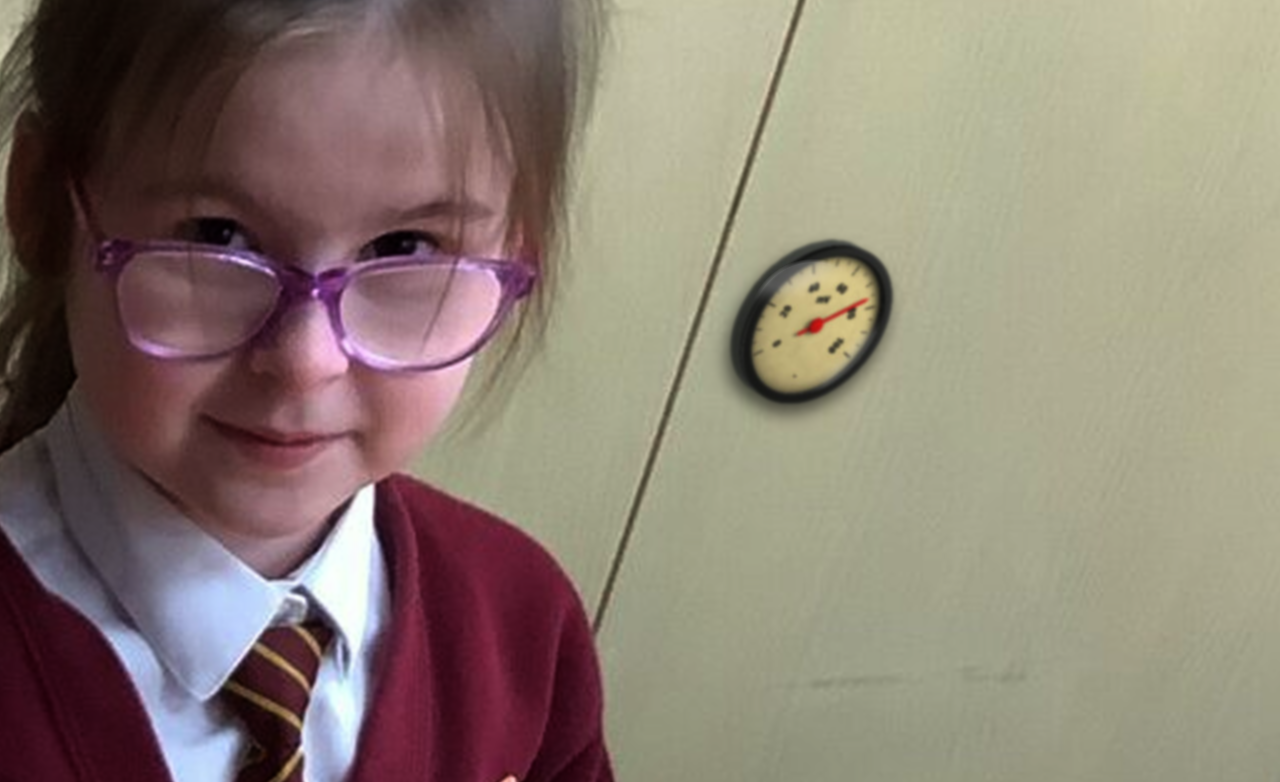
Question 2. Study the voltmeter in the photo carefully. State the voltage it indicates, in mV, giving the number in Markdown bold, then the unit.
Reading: **75** mV
